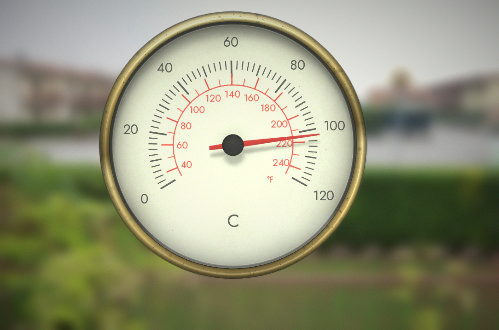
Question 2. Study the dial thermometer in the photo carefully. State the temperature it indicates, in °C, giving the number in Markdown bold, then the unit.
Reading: **102** °C
